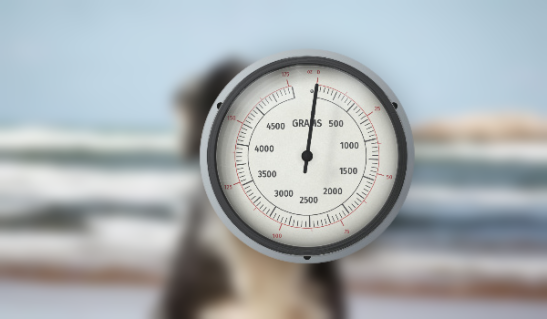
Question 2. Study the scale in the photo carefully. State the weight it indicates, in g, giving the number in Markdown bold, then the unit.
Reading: **0** g
